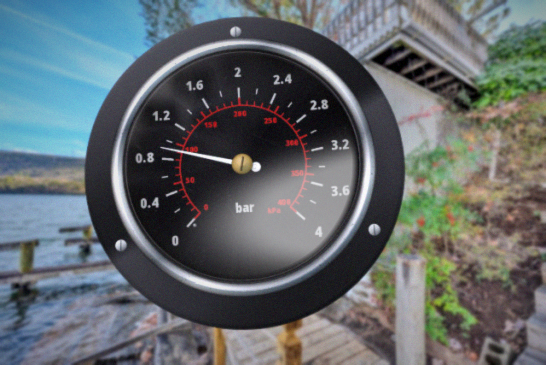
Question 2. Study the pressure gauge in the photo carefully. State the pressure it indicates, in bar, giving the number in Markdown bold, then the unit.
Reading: **0.9** bar
